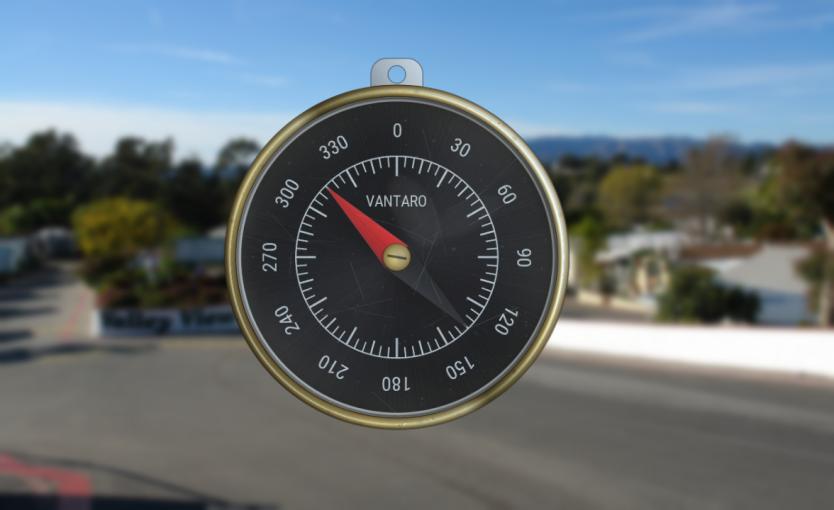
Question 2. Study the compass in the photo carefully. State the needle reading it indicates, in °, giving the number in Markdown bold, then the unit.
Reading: **315** °
